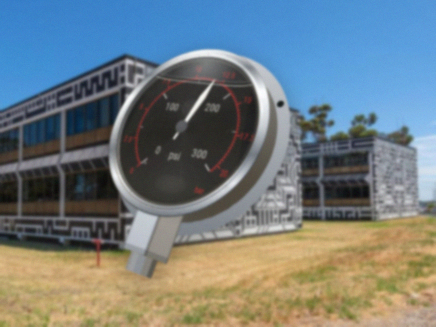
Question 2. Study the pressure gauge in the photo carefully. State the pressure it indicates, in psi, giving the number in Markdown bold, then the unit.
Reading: **175** psi
